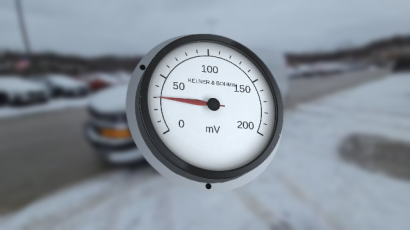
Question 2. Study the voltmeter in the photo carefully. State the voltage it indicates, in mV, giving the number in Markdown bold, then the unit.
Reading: **30** mV
